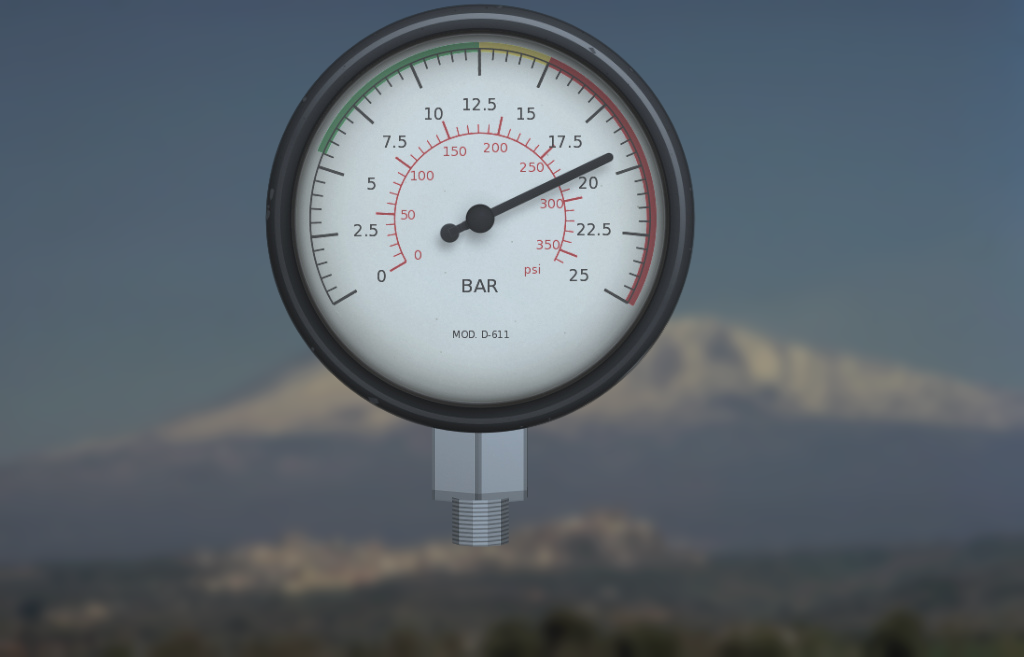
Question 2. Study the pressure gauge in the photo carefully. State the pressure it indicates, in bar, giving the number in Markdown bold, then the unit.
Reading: **19.25** bar
